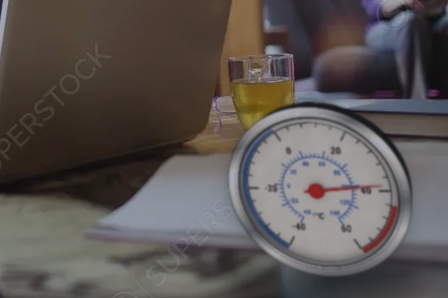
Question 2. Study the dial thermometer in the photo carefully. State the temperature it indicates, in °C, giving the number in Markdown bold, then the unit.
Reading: **38** °C
